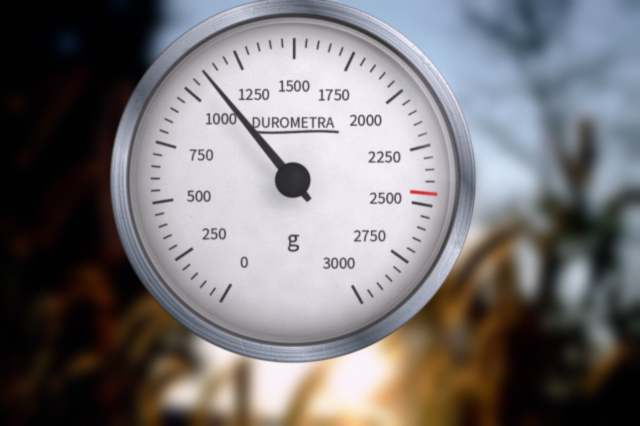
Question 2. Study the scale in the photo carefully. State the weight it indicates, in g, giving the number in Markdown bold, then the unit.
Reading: **1100** g
